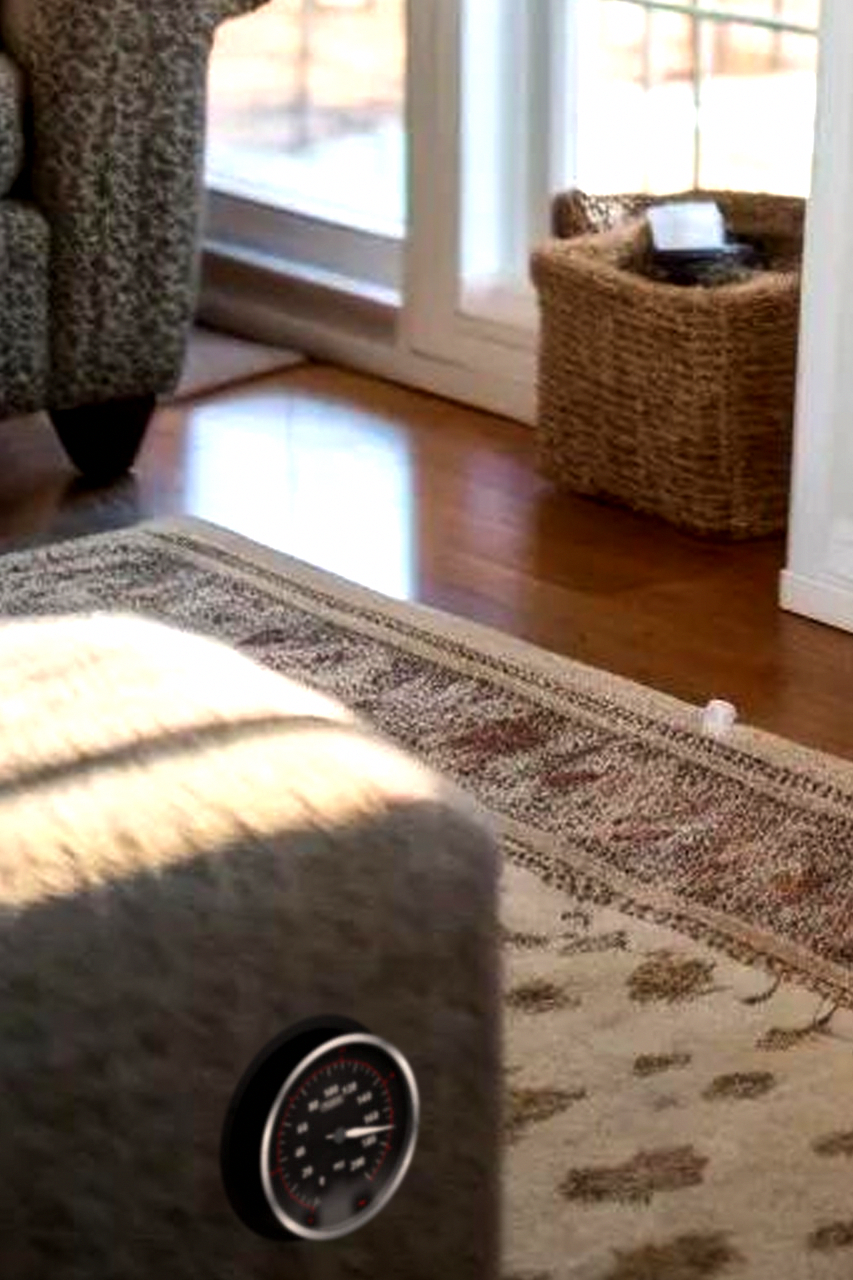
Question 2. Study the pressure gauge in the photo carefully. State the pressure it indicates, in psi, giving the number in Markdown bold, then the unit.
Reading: **170** psi
